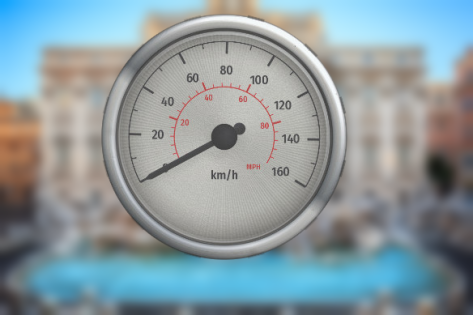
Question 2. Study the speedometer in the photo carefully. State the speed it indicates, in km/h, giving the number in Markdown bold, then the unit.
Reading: **0** km/h
